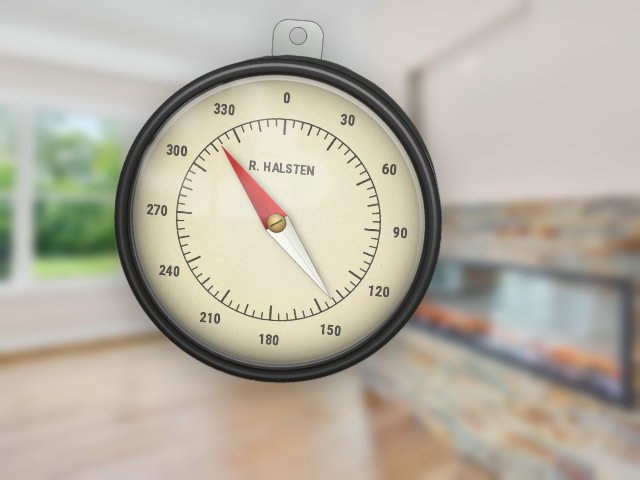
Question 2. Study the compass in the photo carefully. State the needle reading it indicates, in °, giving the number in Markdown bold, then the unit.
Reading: **320** °
